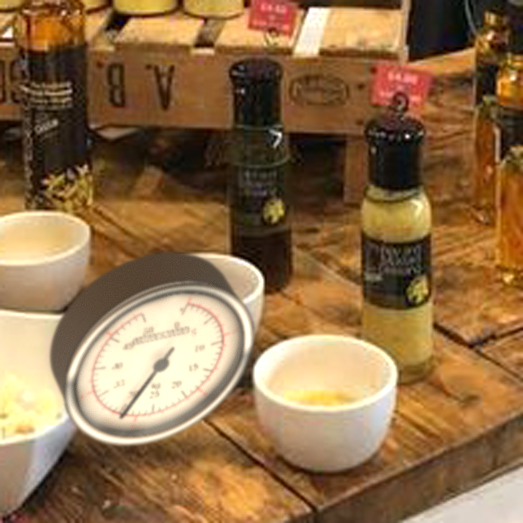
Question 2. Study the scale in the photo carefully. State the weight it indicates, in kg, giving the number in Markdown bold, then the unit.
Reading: **30** kg
